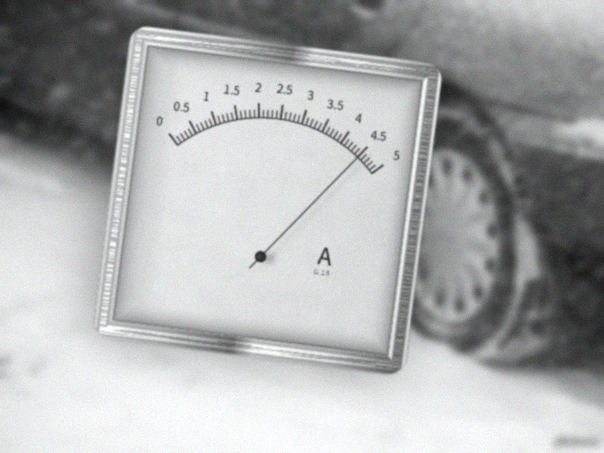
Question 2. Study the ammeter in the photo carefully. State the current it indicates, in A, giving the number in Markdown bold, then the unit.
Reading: **4.5** A
